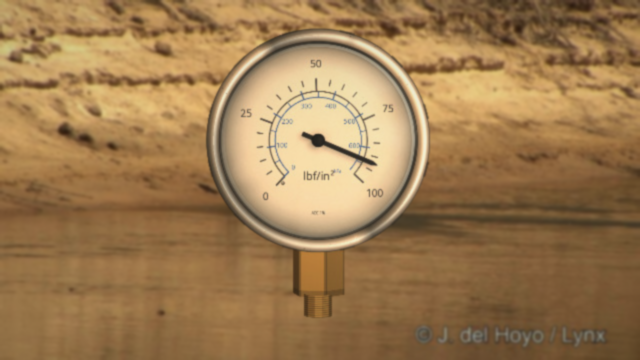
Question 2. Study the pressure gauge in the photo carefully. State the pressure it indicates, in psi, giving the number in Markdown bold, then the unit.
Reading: **92.5** psi
